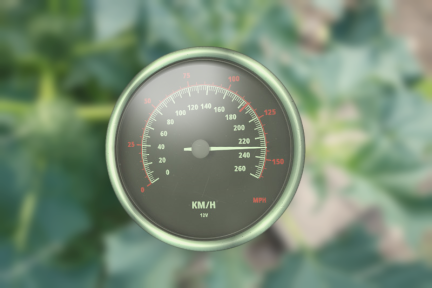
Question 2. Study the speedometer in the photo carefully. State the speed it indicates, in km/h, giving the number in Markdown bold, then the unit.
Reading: **230** km/h
